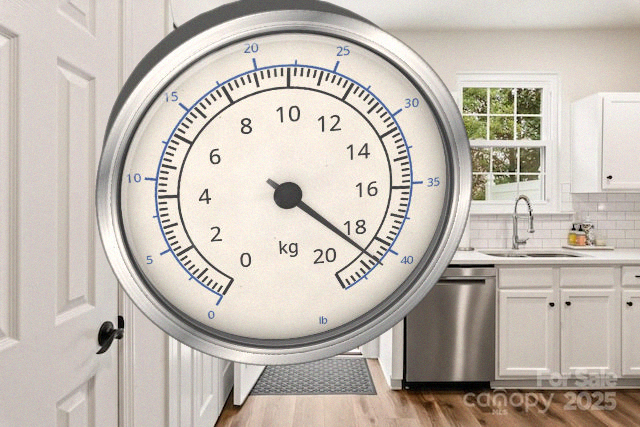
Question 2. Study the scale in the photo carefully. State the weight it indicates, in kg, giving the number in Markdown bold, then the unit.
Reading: **18.6** kg
